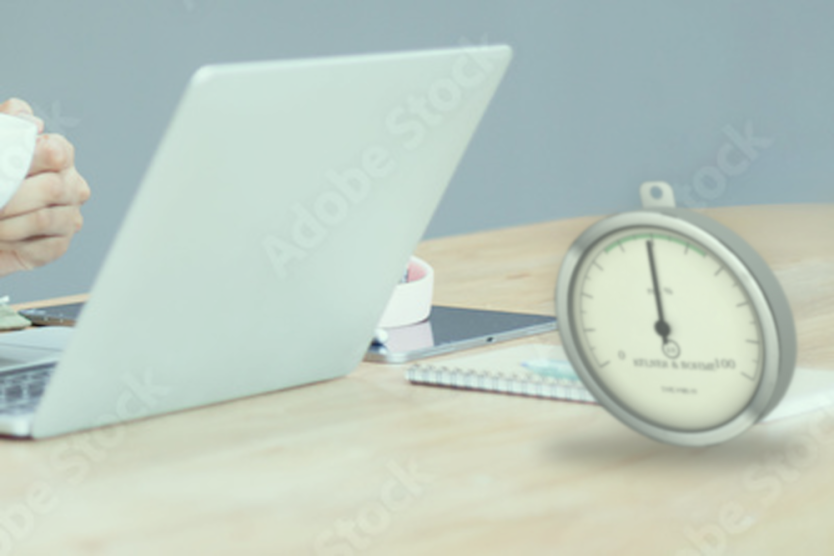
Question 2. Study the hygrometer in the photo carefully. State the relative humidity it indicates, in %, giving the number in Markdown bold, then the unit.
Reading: **50** %
